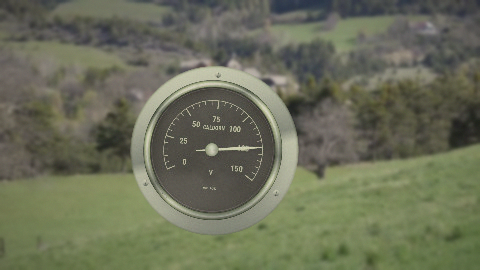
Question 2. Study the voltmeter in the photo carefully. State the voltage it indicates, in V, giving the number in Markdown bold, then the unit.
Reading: **125** V
